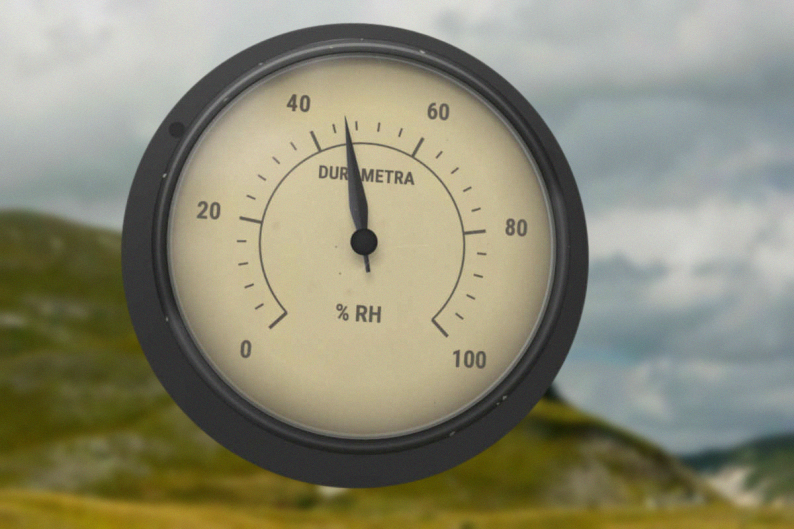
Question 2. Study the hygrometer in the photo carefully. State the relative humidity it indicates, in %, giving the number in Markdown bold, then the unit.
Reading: **46** %
